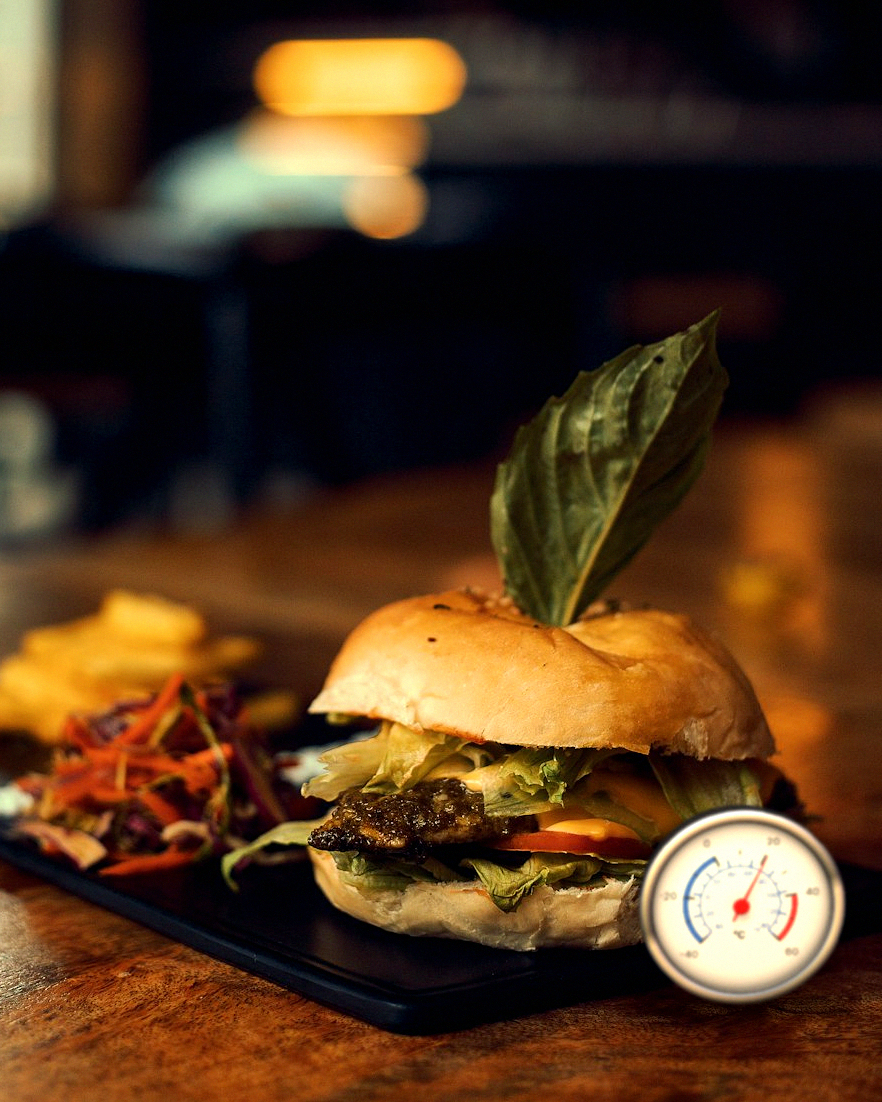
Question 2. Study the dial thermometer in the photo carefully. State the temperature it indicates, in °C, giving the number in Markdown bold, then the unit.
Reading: **20** °C
